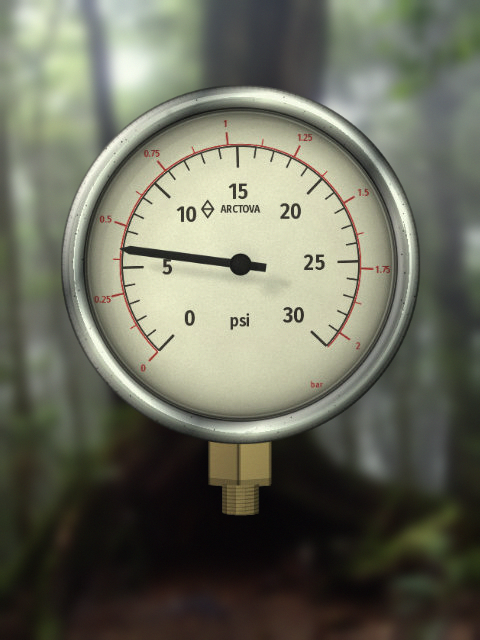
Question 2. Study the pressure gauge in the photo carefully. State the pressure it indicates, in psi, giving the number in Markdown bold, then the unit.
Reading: **6** psi
